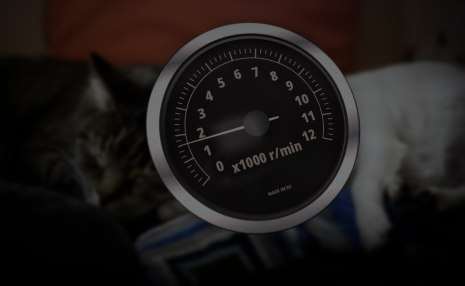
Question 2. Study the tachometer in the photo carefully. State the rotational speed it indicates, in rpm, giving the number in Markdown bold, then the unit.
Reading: **1600** rpm
